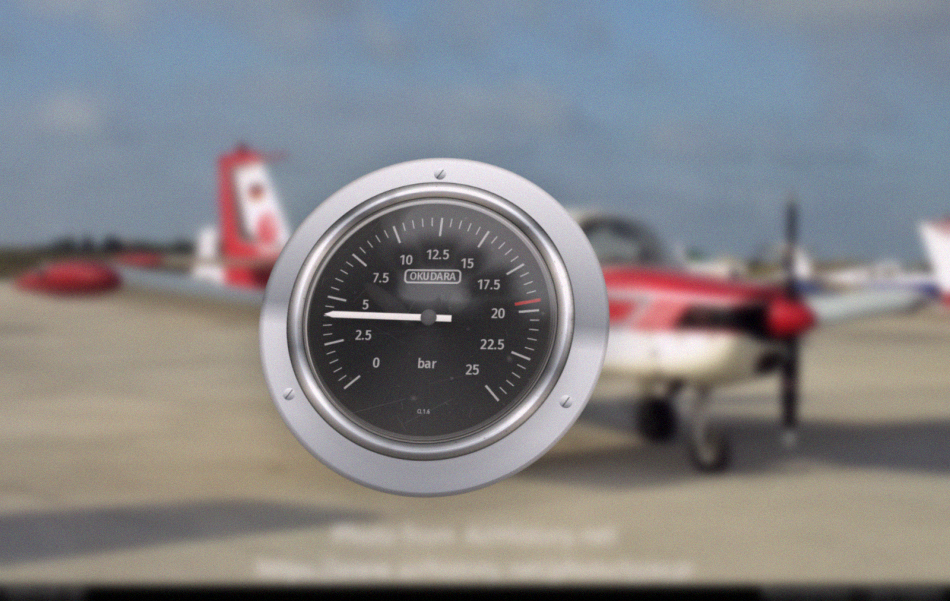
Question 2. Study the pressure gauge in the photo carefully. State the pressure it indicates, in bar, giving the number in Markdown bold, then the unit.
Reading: **4** bar
